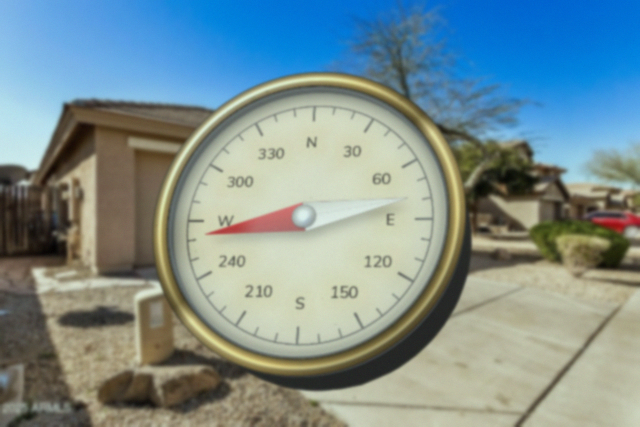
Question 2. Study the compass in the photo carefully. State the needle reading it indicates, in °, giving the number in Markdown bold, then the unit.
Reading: **260** °
